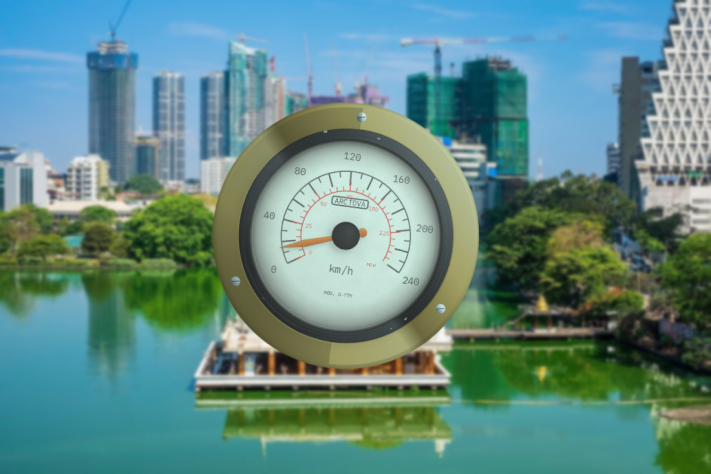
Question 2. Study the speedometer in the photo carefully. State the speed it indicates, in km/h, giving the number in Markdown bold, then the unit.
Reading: **15** km/h
